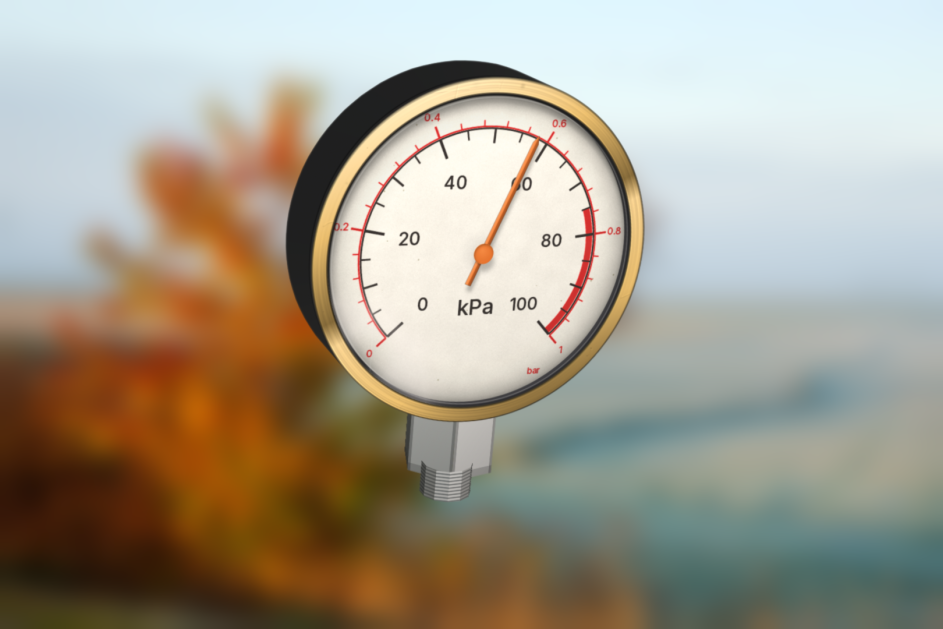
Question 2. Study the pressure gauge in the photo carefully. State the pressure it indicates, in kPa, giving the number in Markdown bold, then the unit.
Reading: **57.5** kPa
